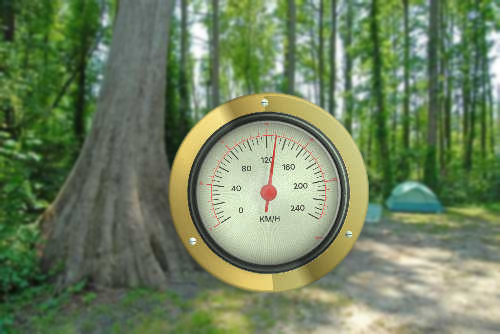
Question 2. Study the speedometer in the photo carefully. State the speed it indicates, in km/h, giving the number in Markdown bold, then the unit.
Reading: **130** km/h
